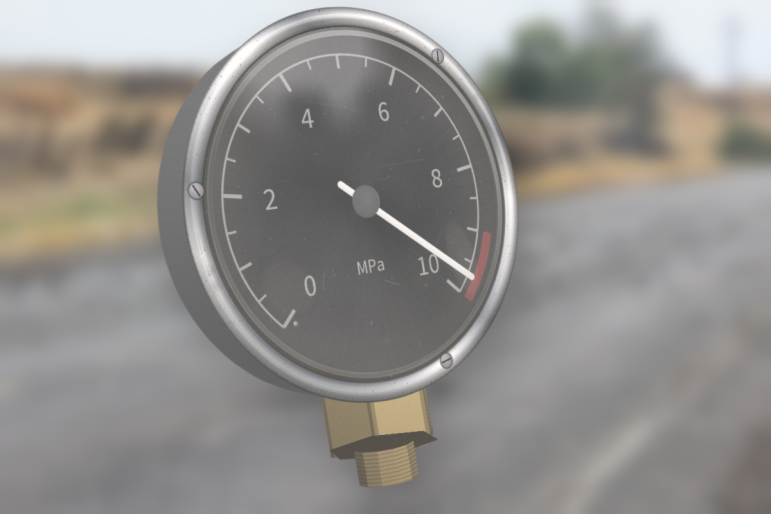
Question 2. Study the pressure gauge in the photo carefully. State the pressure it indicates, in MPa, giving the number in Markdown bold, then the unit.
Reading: **9.75** MPa
